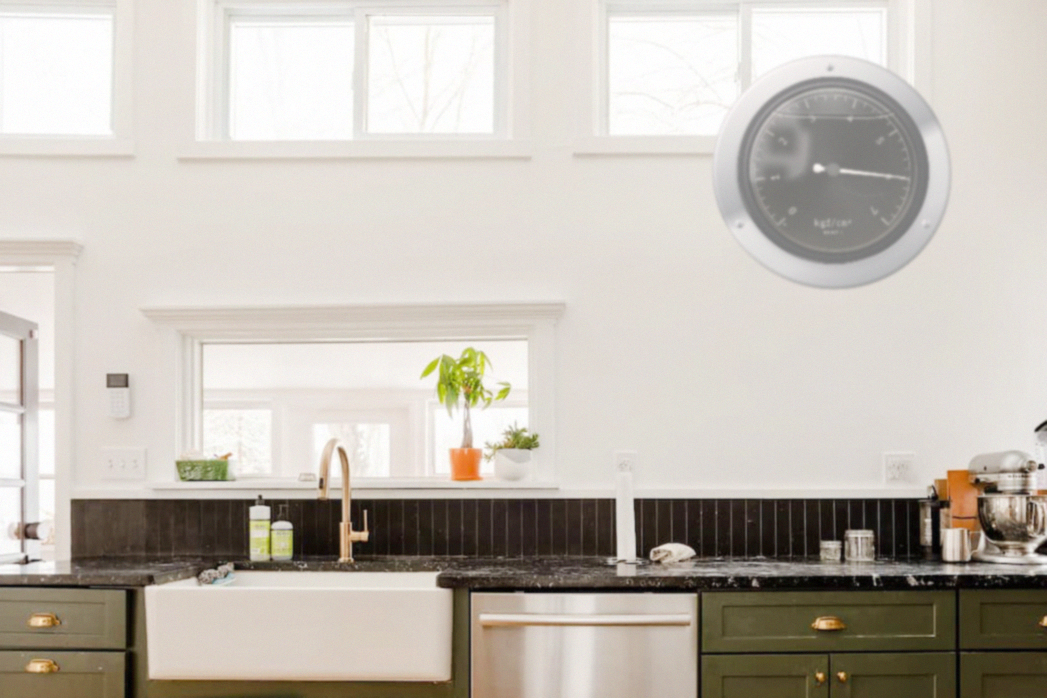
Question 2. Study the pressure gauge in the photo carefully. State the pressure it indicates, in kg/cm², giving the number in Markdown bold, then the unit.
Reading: **6** kg/cm²
